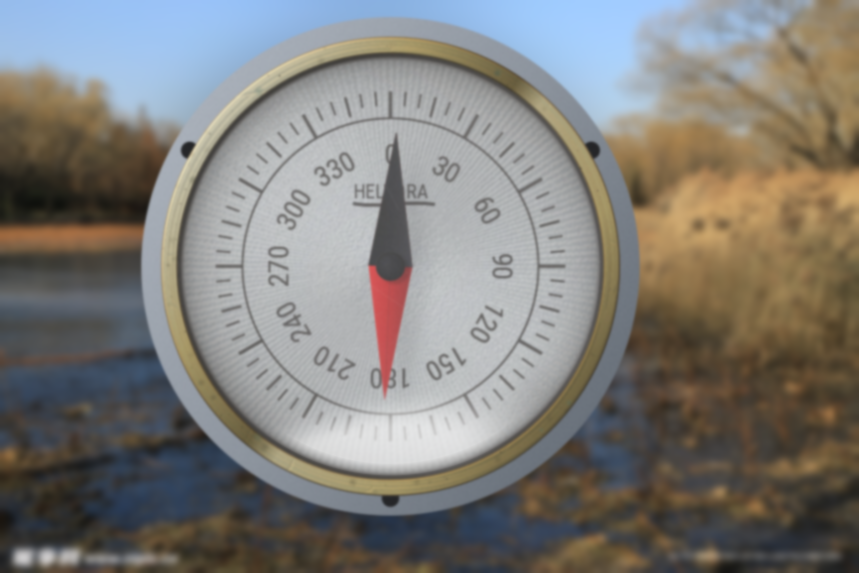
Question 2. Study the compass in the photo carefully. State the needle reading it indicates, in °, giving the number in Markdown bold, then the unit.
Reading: **182.5** °
